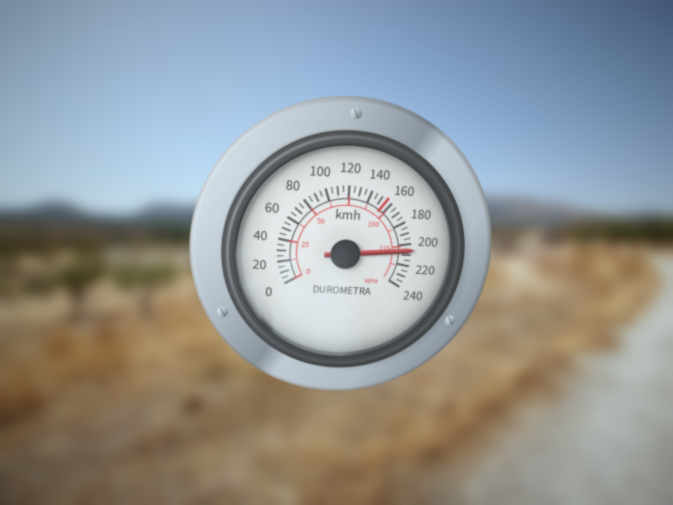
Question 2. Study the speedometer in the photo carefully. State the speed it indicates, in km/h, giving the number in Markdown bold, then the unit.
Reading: **205** km/h
